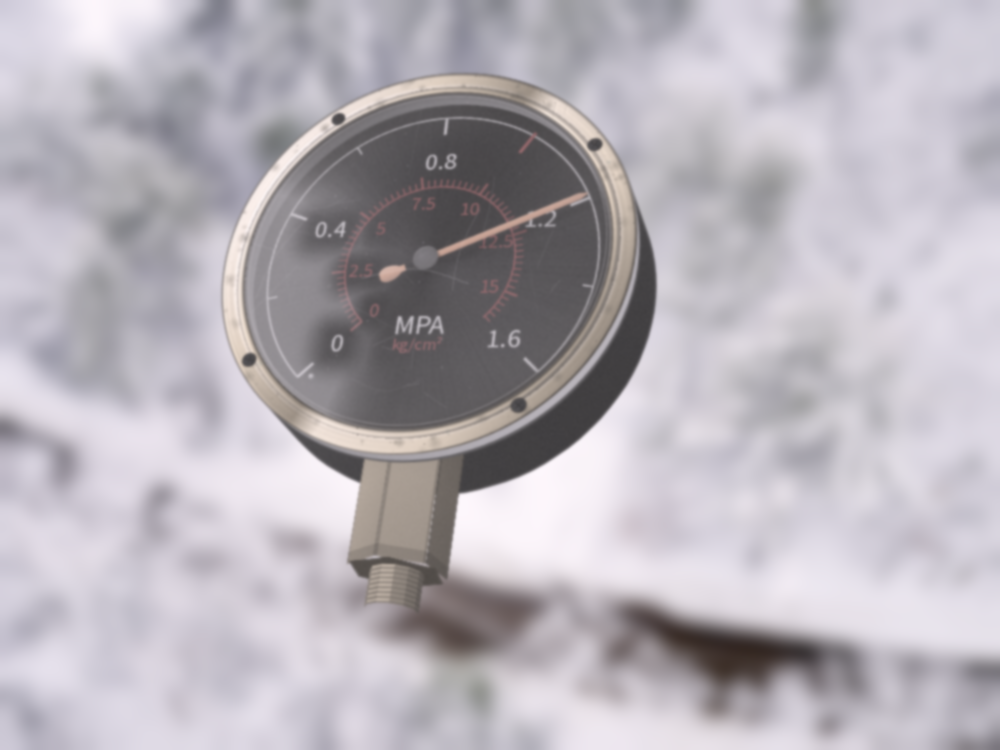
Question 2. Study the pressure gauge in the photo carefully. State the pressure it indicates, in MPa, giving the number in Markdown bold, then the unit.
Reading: **1.2** MPa
